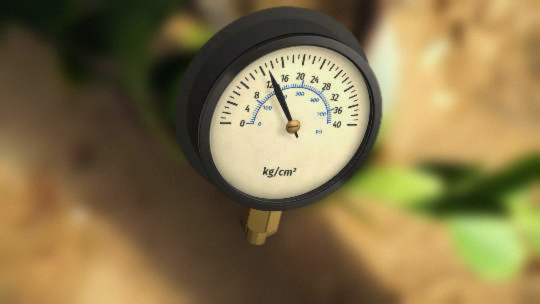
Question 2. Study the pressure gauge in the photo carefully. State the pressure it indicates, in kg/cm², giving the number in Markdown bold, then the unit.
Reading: **13** kg/cm²
